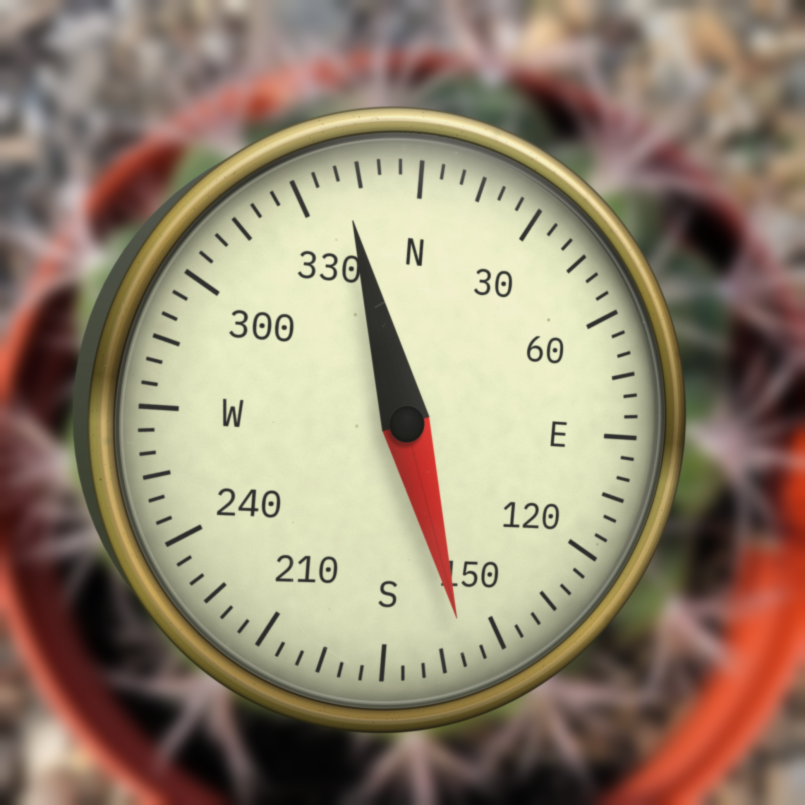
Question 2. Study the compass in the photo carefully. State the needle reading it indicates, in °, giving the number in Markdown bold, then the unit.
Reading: **160** °
